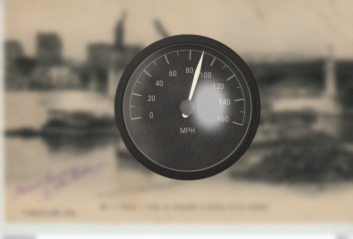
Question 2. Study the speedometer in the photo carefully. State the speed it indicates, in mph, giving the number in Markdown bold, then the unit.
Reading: **90** mph
